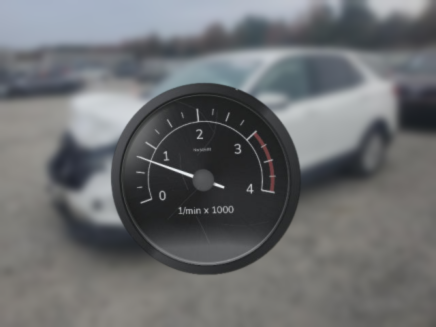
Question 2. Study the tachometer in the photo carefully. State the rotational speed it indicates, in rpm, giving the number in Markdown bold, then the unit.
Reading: **750** rpm
